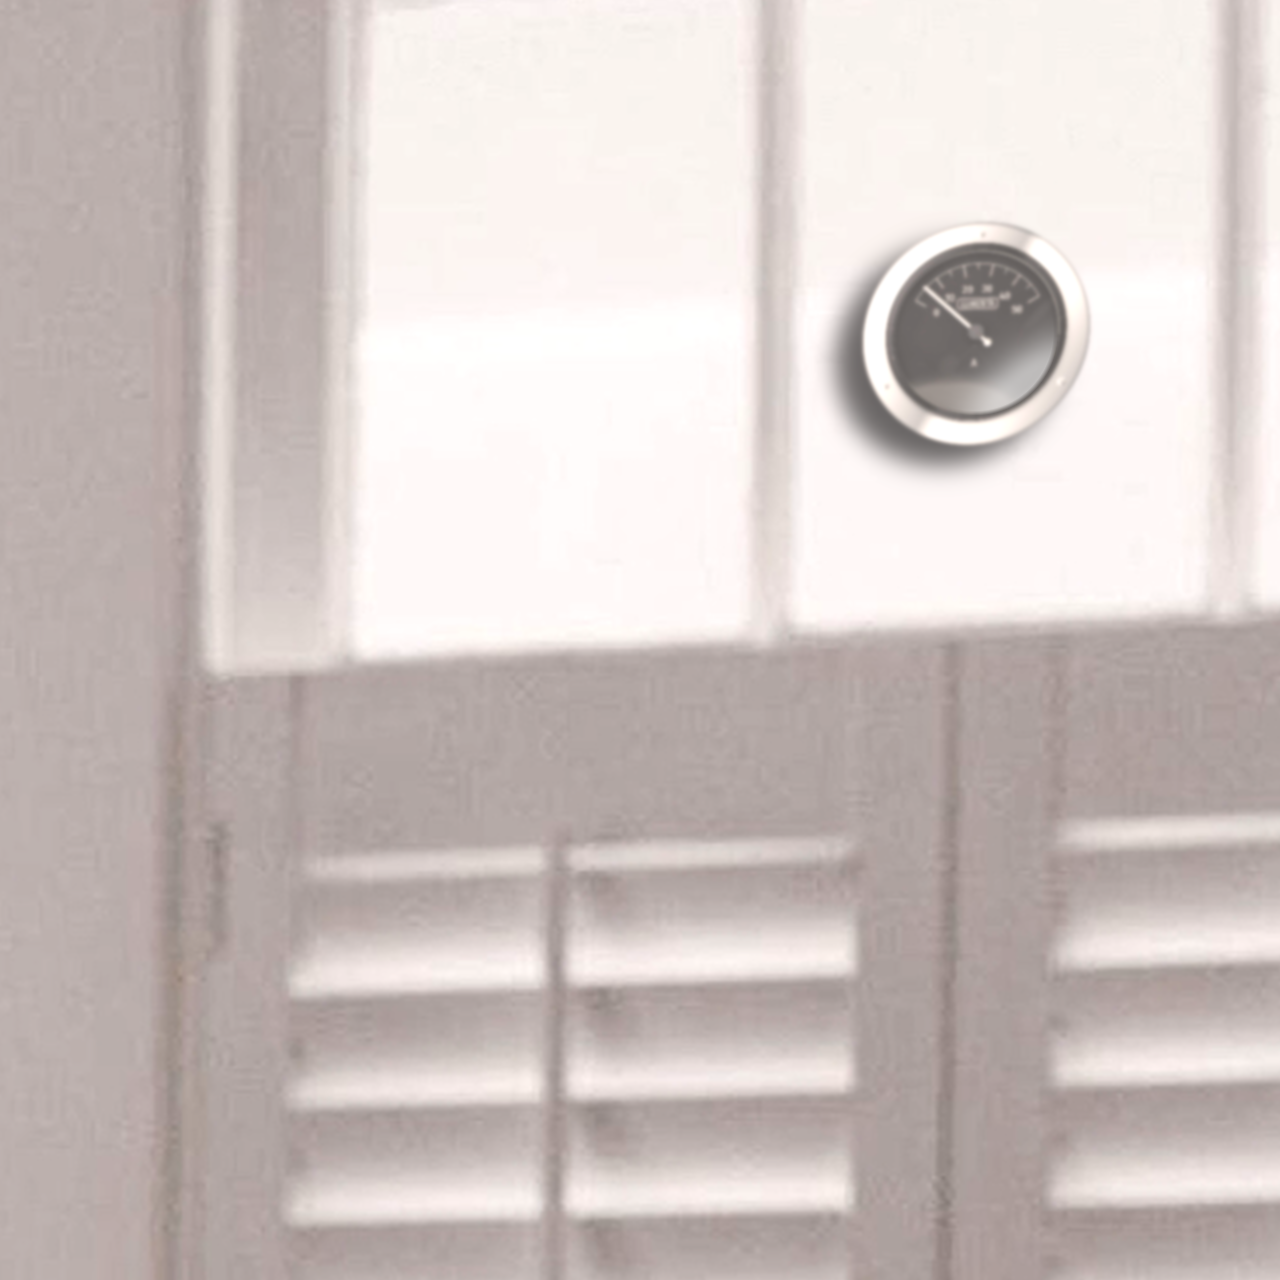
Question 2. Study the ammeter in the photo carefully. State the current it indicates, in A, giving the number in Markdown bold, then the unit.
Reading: **5** A
